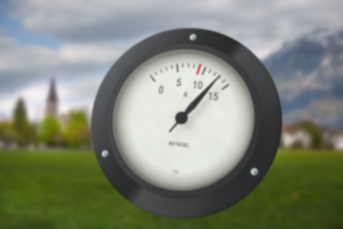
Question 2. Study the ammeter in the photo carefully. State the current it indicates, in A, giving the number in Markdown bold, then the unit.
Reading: **13** A
